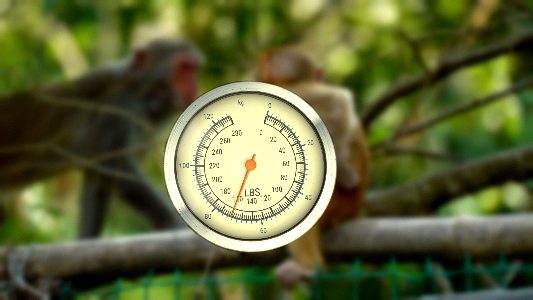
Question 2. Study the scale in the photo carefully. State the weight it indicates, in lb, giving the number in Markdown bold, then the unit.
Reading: **160** lb
